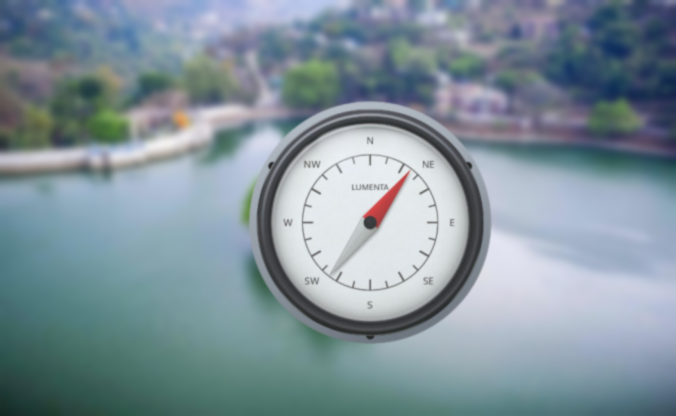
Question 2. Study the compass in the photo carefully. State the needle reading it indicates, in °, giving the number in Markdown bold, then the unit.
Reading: **37.5** °
